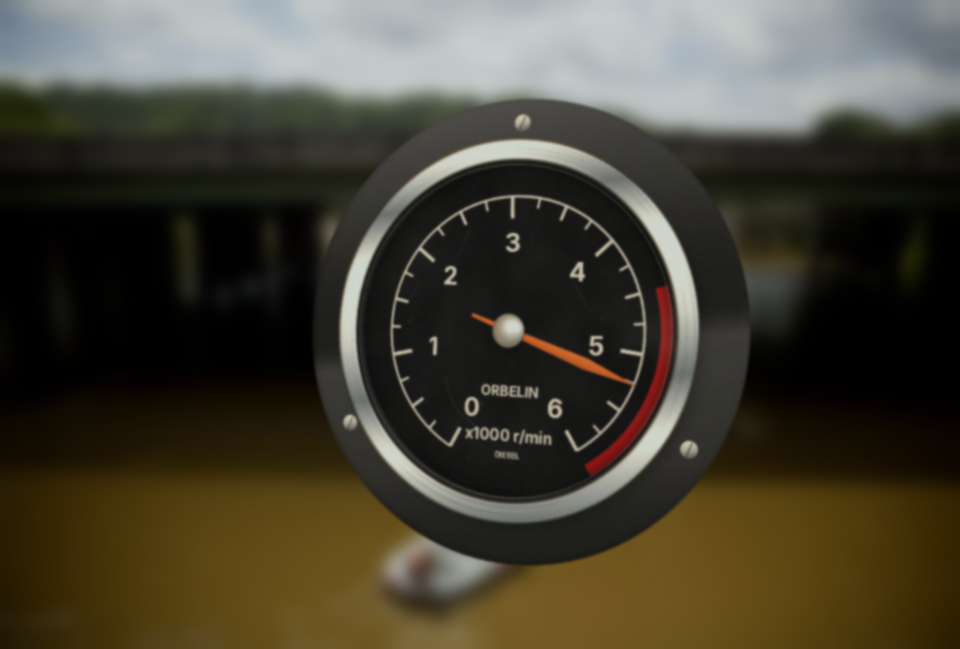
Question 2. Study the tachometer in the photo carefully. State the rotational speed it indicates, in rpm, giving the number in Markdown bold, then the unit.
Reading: **5250** rpm
